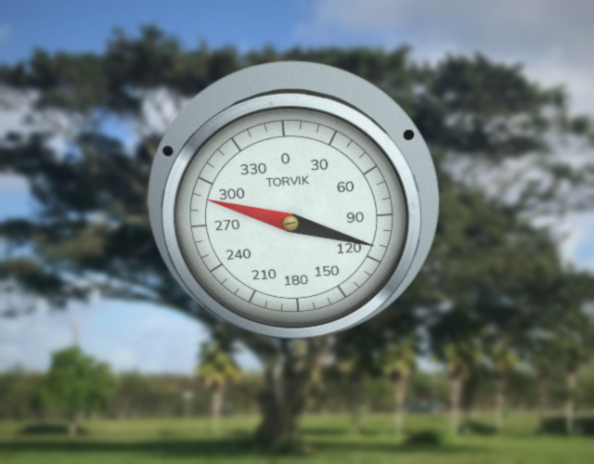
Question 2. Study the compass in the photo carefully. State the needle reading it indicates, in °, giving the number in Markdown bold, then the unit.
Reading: **290** °
